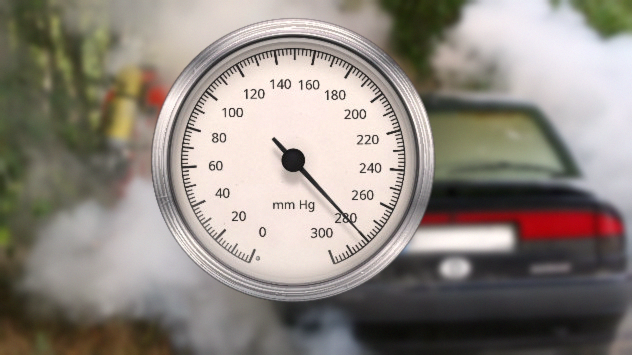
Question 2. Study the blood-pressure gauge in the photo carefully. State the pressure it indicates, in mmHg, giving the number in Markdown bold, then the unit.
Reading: **280** mmHg
